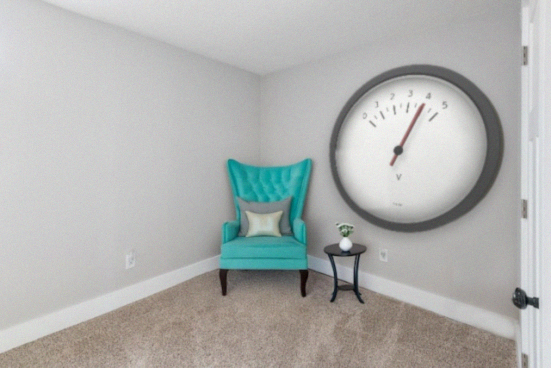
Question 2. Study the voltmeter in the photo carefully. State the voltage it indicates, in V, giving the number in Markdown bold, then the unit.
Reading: **4** V
